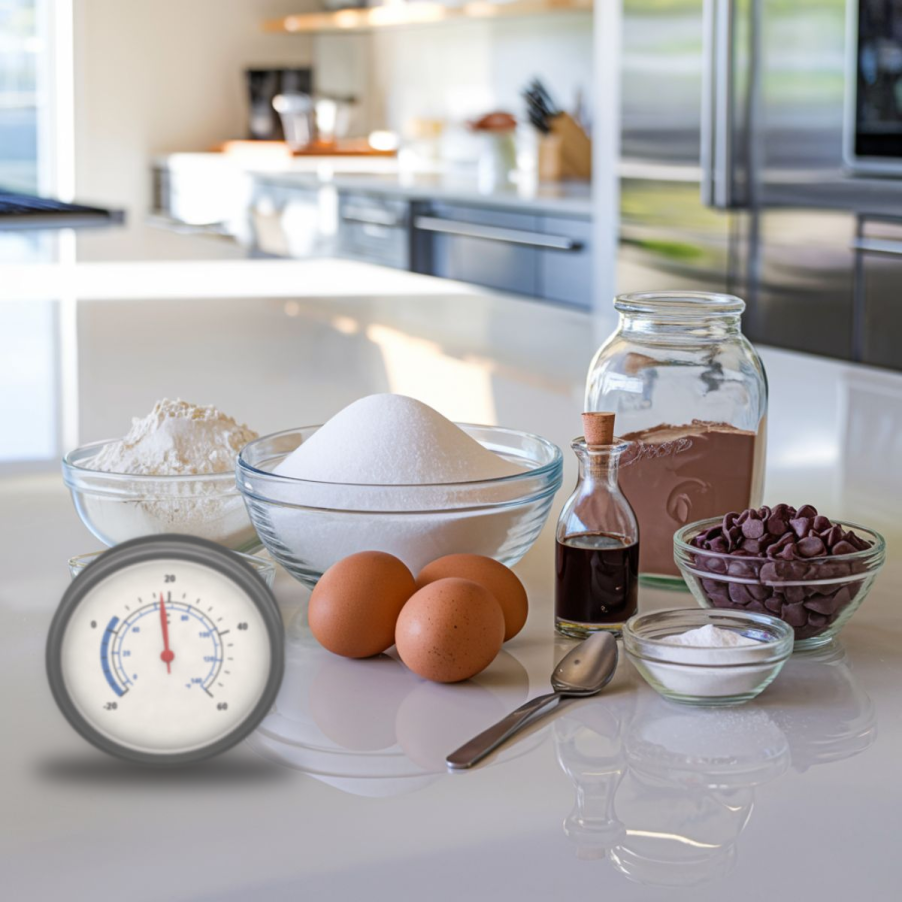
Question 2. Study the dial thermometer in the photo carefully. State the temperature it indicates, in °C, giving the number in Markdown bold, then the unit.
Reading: **18** °C
